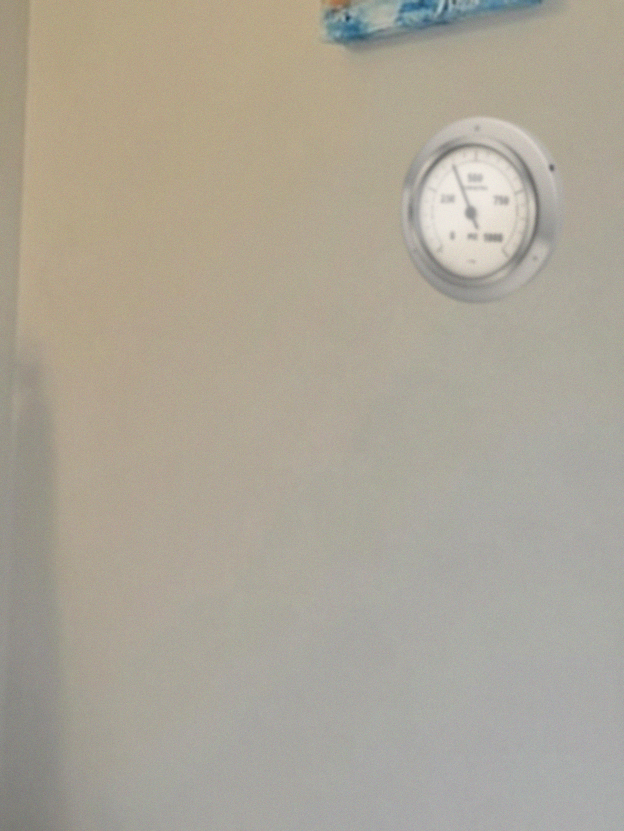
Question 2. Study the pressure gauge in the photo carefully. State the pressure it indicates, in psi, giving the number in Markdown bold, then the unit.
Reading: **400** psi
